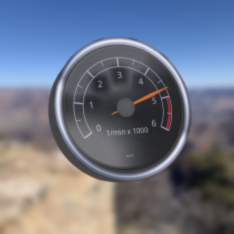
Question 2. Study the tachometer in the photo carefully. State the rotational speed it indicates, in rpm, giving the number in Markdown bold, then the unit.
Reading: **4750** rpm
